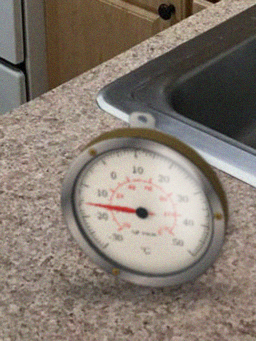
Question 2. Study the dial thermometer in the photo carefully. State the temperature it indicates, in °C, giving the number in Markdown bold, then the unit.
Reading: **-15** °C
